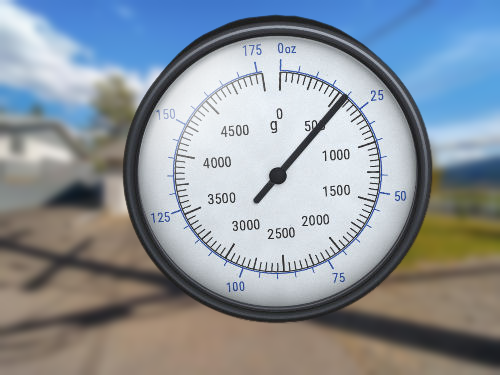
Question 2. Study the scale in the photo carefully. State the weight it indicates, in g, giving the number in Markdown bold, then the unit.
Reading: **550** g
